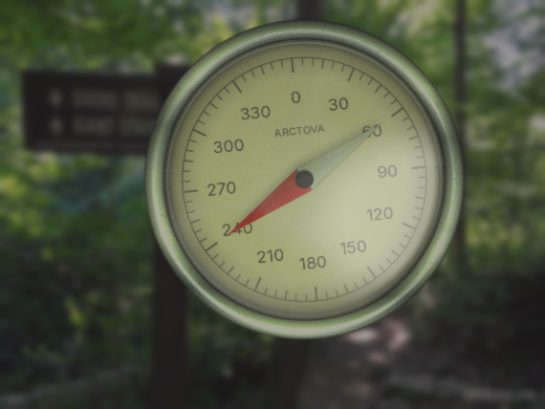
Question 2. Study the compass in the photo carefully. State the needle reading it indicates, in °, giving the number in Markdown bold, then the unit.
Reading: **240** °
